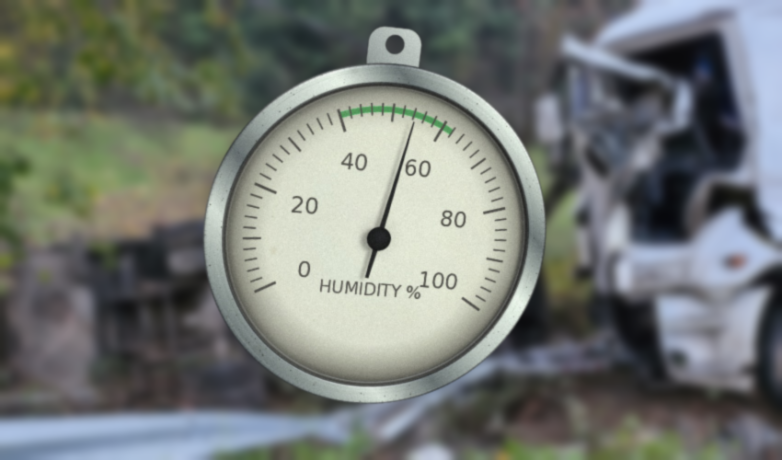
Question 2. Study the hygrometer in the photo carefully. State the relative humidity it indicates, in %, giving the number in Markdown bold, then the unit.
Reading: **54** %
